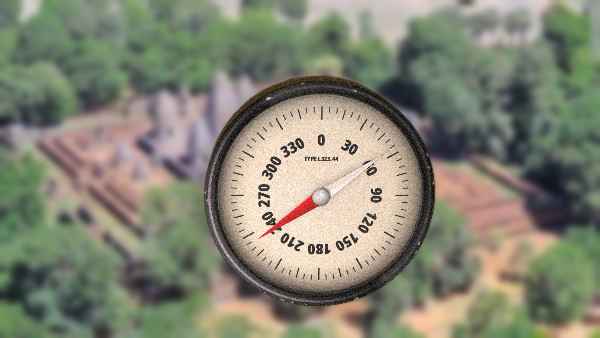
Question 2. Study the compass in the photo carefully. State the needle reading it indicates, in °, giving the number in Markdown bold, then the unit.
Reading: **235** °
